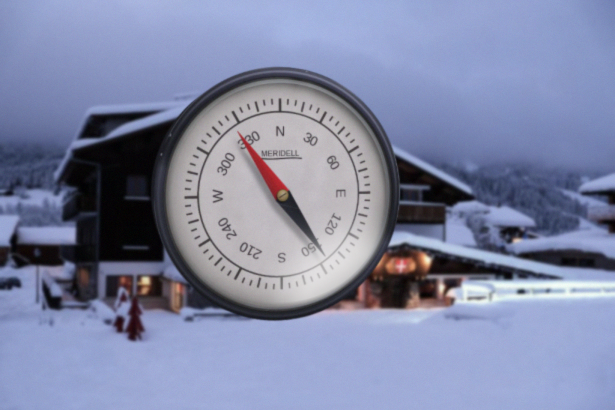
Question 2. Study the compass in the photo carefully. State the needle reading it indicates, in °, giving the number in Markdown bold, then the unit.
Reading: **325** °
